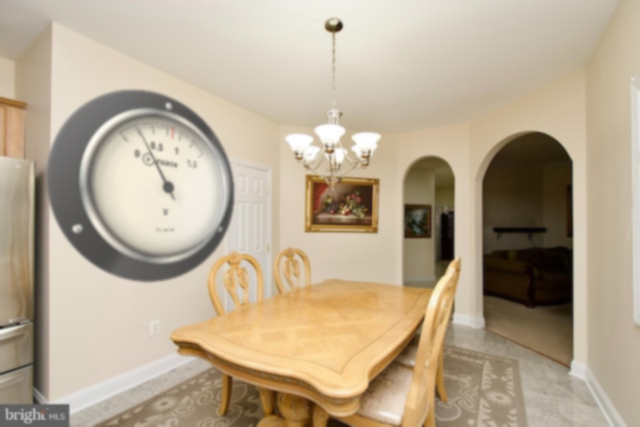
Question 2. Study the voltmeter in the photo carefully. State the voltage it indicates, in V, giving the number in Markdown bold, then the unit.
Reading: **0.25** V
